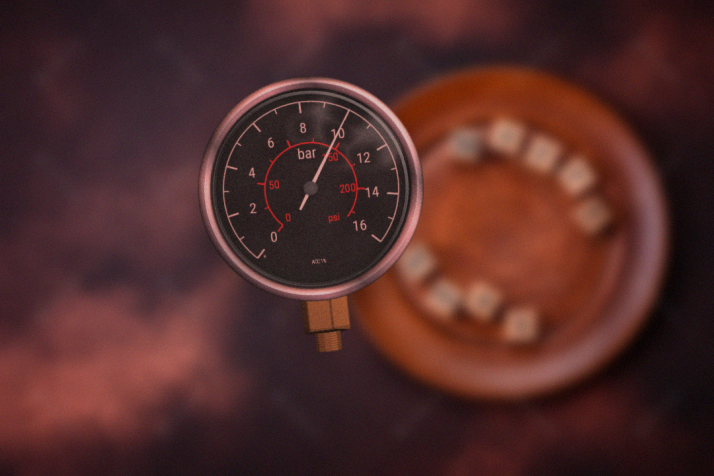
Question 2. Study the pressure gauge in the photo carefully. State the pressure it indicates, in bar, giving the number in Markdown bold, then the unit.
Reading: **10** bar
